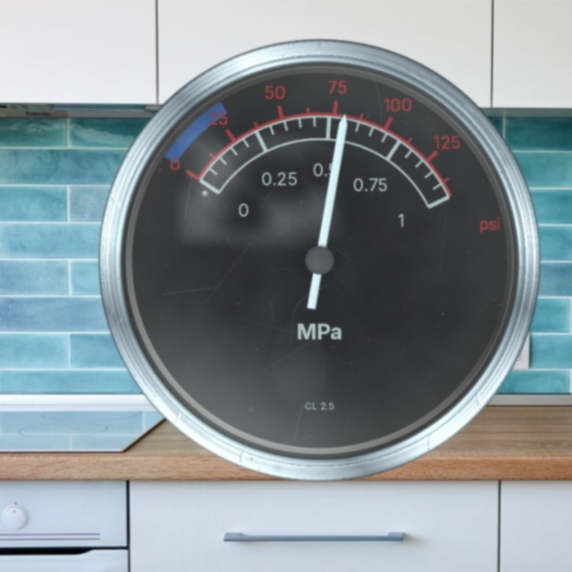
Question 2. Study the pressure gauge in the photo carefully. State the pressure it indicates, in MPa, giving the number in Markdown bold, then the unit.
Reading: **0.55** MPa
